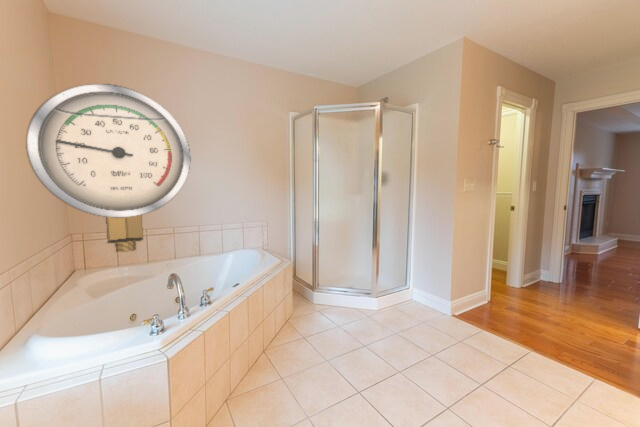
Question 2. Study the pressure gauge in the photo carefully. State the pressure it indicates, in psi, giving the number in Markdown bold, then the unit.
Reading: **20** psi
